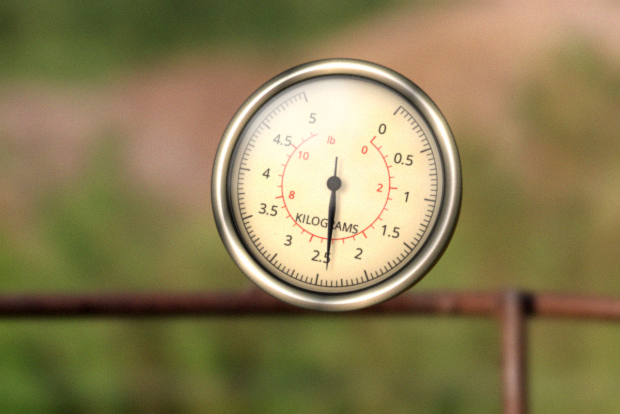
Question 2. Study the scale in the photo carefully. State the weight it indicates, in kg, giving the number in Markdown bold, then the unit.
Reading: **2.4** kg
